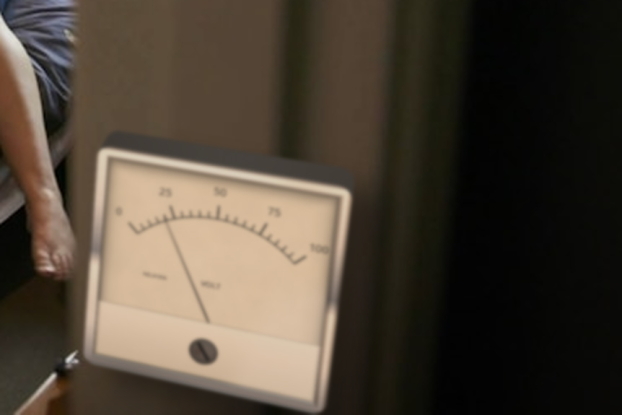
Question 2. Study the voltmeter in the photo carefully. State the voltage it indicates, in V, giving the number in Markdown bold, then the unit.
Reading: **20** V
